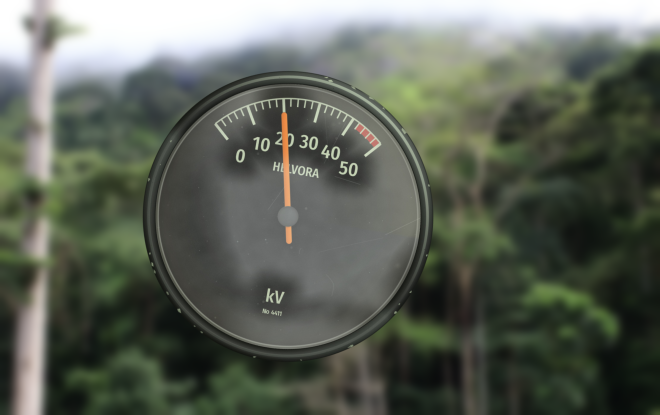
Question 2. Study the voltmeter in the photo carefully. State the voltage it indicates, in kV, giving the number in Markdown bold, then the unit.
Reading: **20** kV
